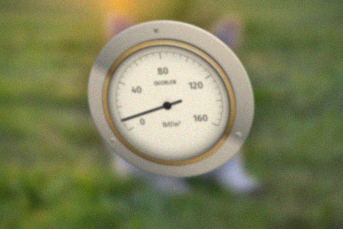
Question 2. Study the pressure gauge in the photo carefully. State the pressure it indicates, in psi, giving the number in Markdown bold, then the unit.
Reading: **10** psi
